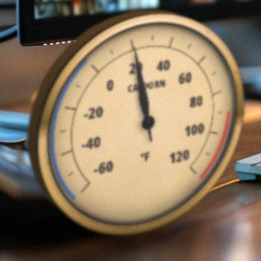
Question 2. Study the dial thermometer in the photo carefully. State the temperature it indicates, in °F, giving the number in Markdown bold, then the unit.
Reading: **20** °F
